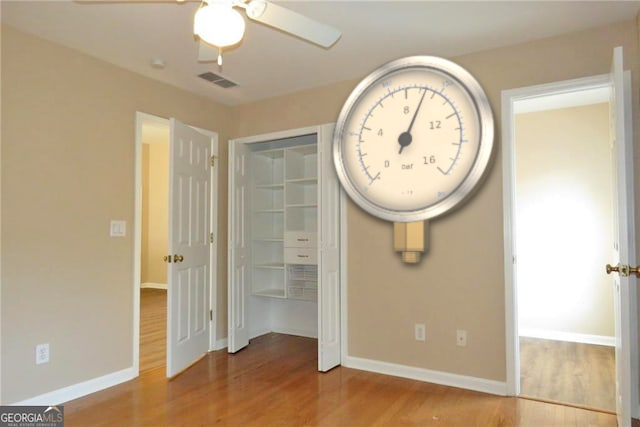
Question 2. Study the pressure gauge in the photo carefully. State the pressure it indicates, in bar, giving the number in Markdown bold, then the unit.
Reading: **9.5** bar
